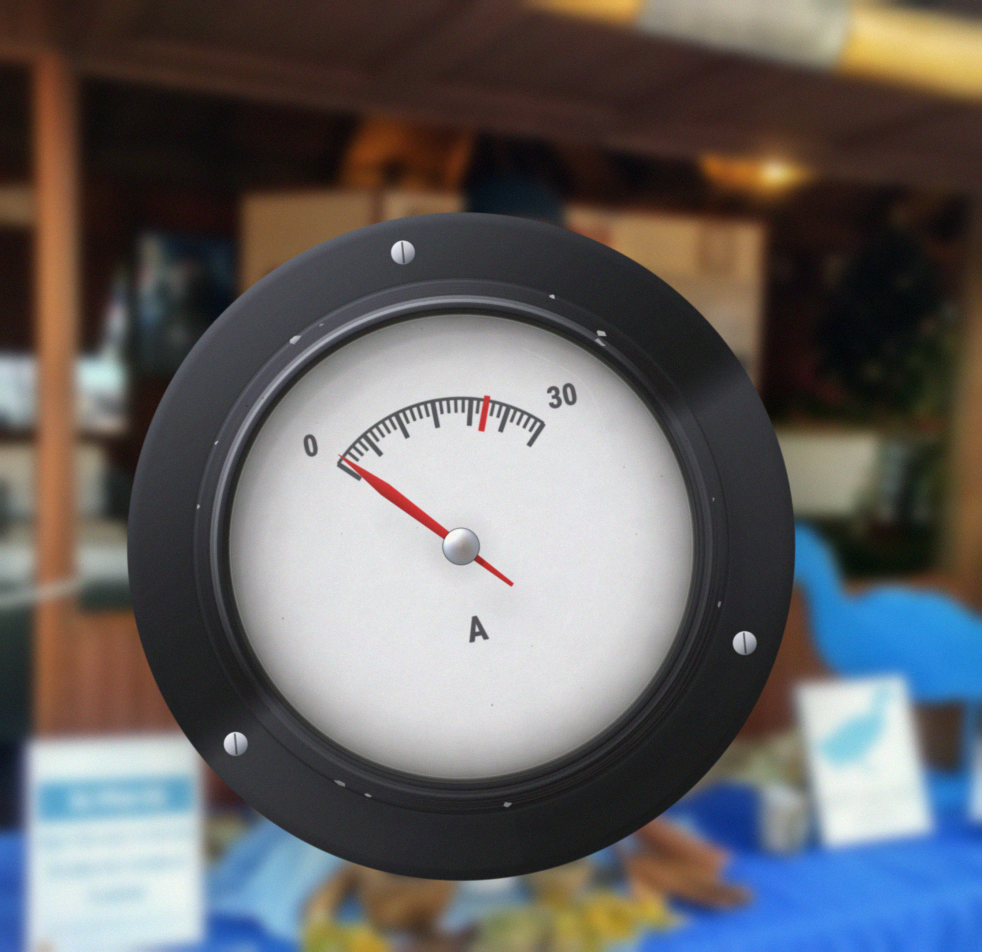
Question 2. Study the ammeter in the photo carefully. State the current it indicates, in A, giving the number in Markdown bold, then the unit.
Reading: **1** A
